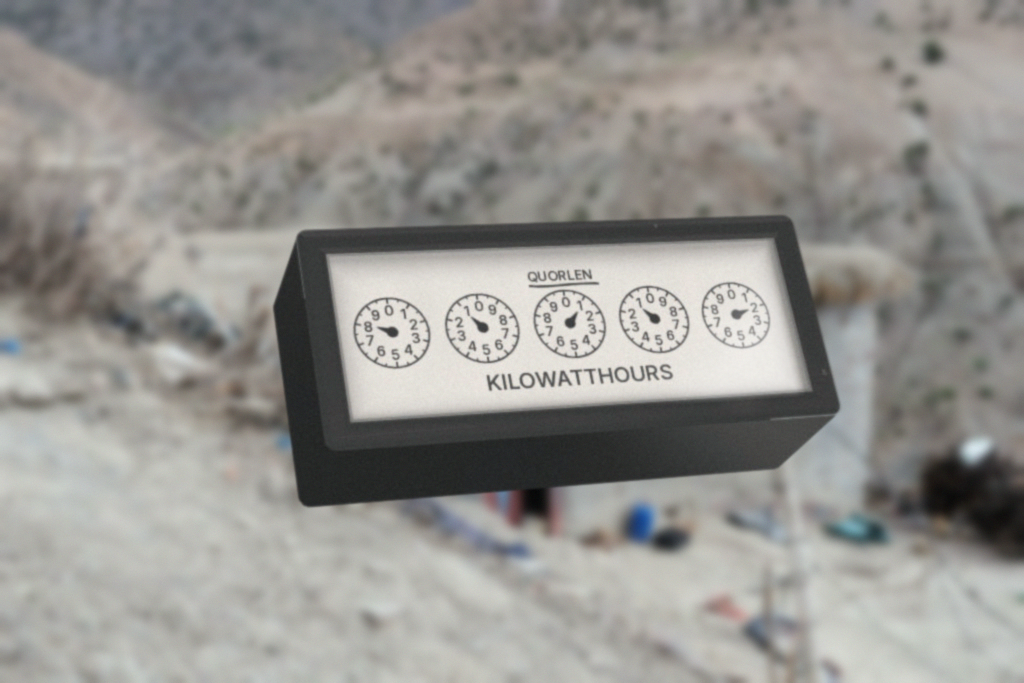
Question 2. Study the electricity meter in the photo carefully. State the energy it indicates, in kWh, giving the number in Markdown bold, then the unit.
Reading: **81112** kWh
